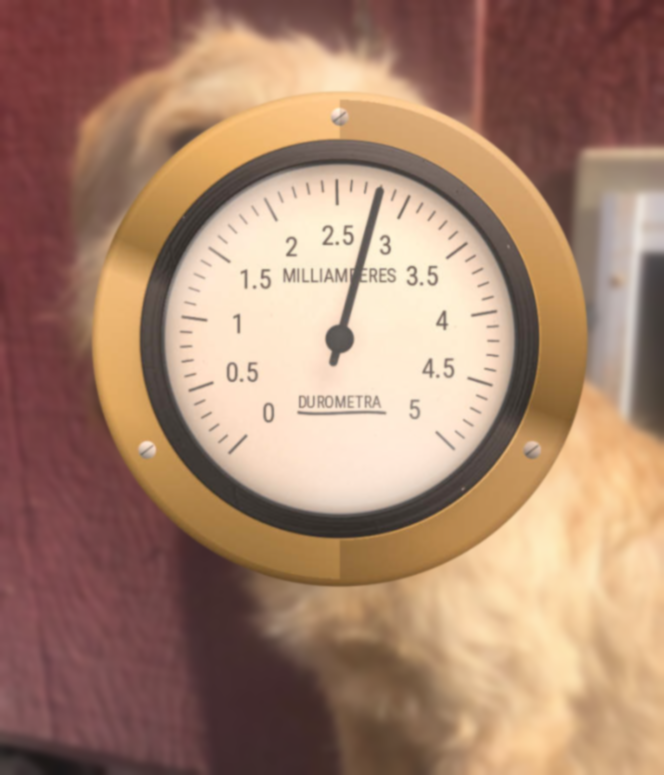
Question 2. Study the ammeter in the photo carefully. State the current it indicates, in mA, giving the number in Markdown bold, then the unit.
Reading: **2.8** mA
